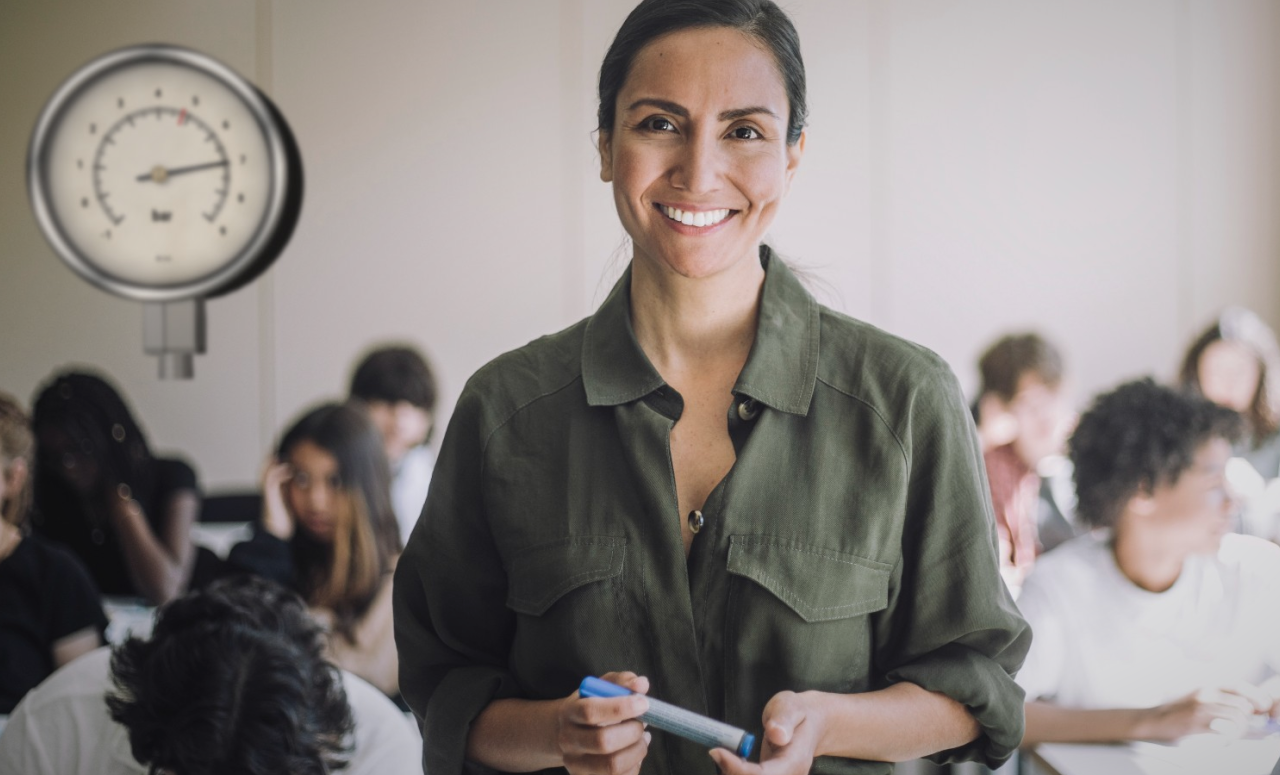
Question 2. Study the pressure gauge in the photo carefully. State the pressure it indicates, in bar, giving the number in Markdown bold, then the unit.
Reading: **7** bar
